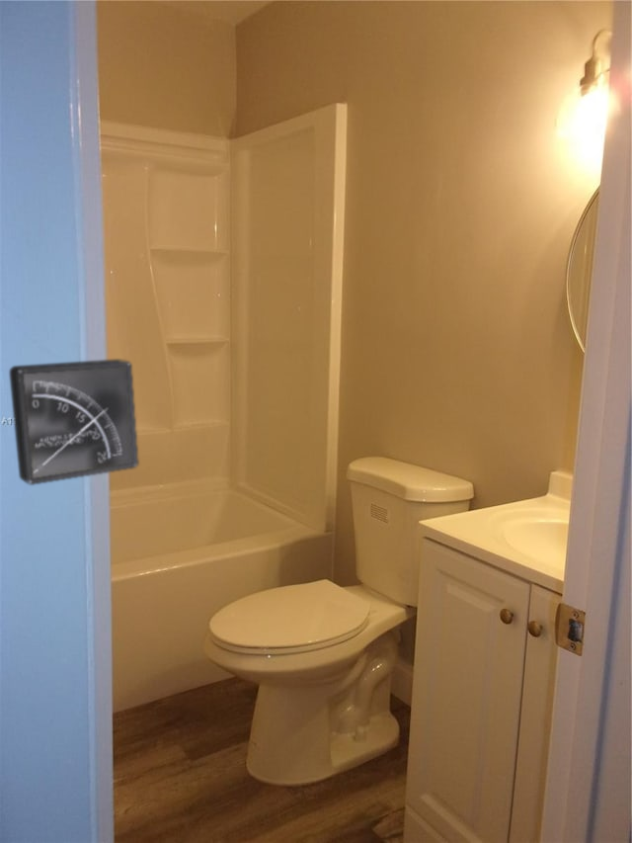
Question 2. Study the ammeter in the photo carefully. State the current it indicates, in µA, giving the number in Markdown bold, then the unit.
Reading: **17.5** µA
